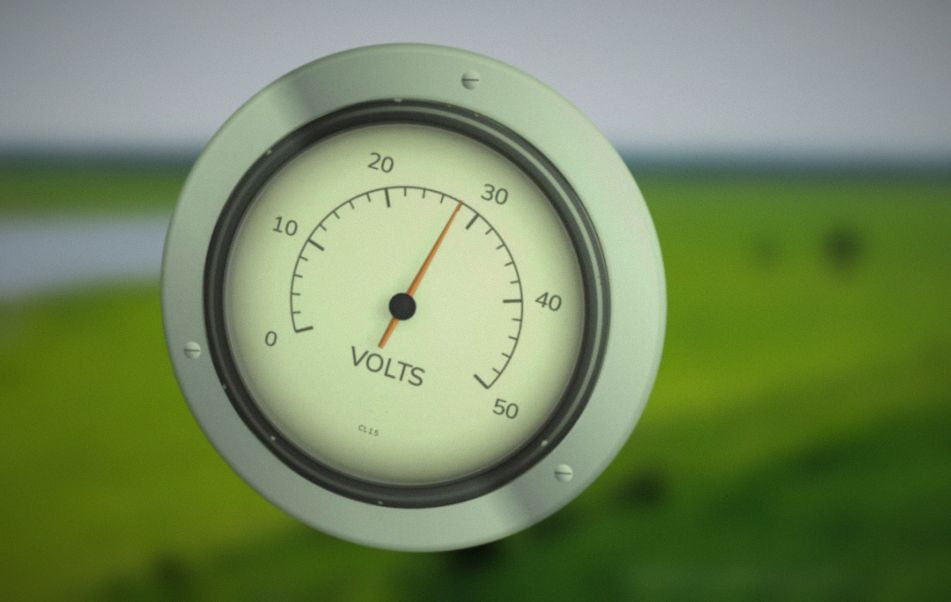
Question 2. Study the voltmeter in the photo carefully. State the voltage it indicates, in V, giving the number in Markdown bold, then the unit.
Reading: **28** V
